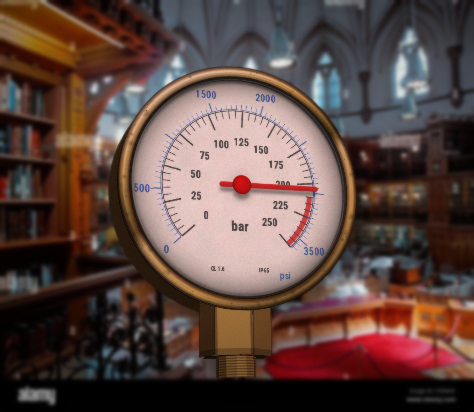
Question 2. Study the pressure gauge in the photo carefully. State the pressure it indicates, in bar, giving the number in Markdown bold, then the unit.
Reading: **205** bar
